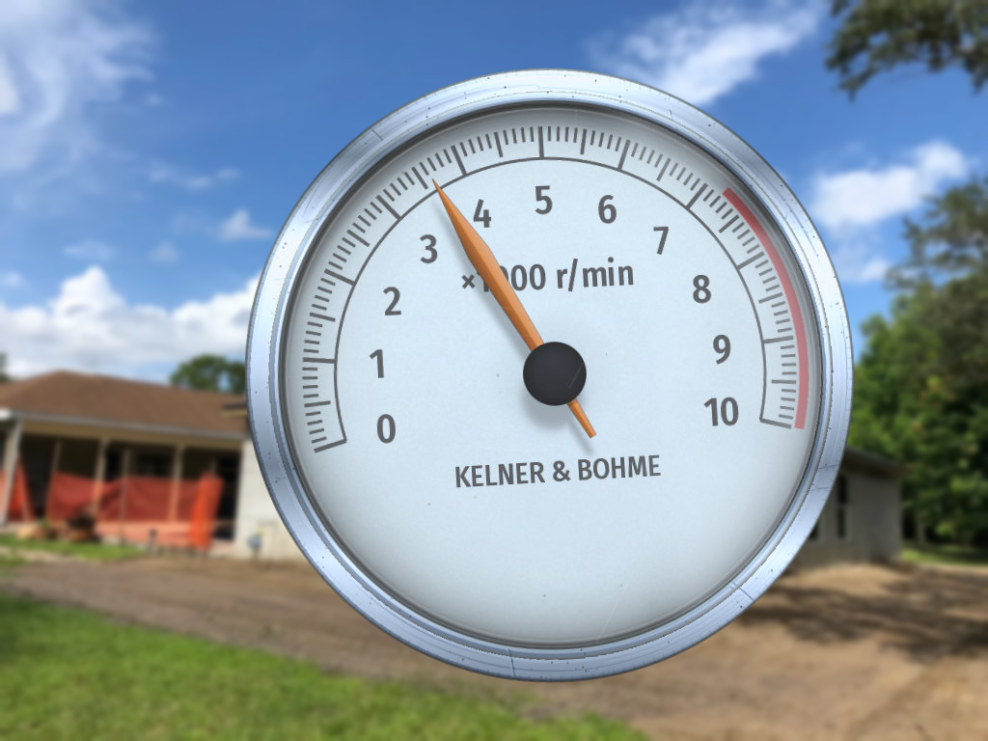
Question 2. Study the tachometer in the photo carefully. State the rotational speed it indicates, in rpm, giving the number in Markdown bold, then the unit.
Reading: **3600** rpm
